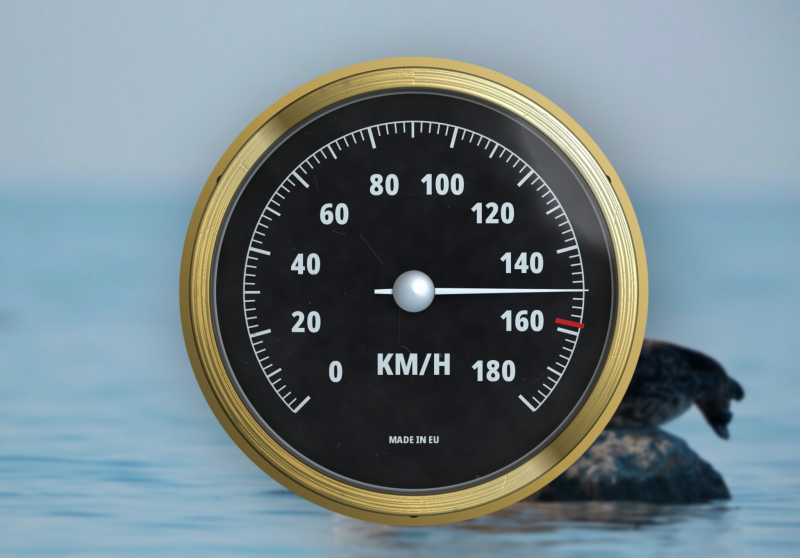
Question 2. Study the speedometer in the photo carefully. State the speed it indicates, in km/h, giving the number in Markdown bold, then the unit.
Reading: **150** km/h
